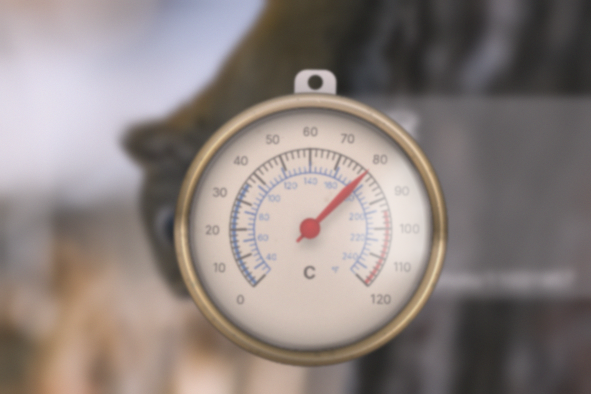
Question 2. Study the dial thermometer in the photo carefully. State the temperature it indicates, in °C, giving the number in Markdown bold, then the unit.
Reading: **80** °C
